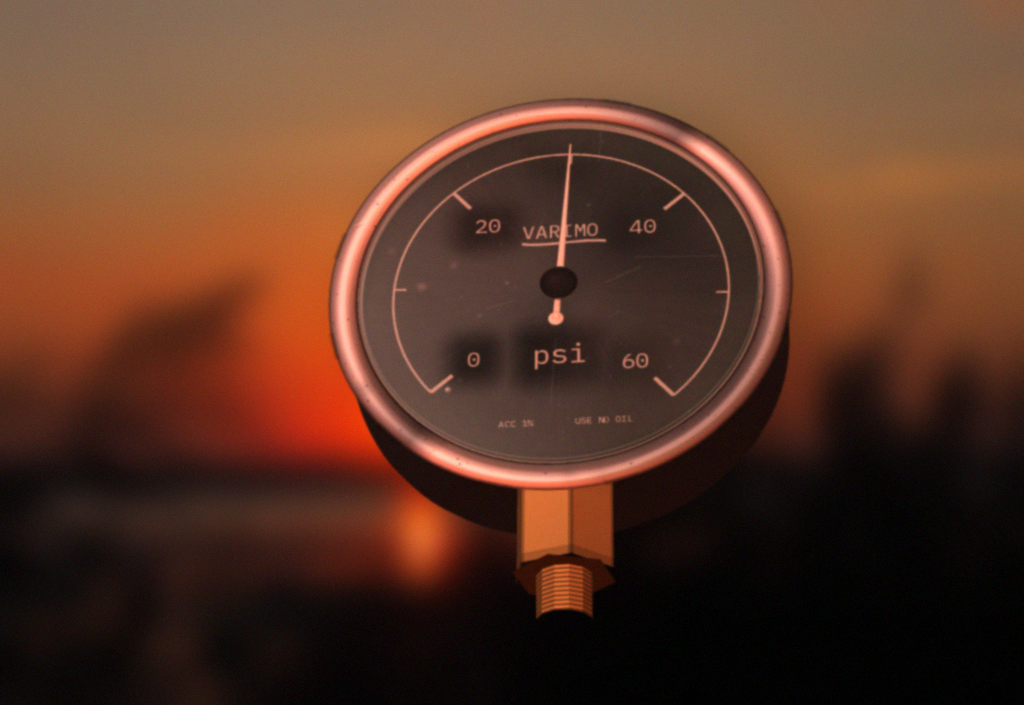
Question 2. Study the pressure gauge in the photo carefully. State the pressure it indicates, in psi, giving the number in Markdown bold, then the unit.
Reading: **30** psi
